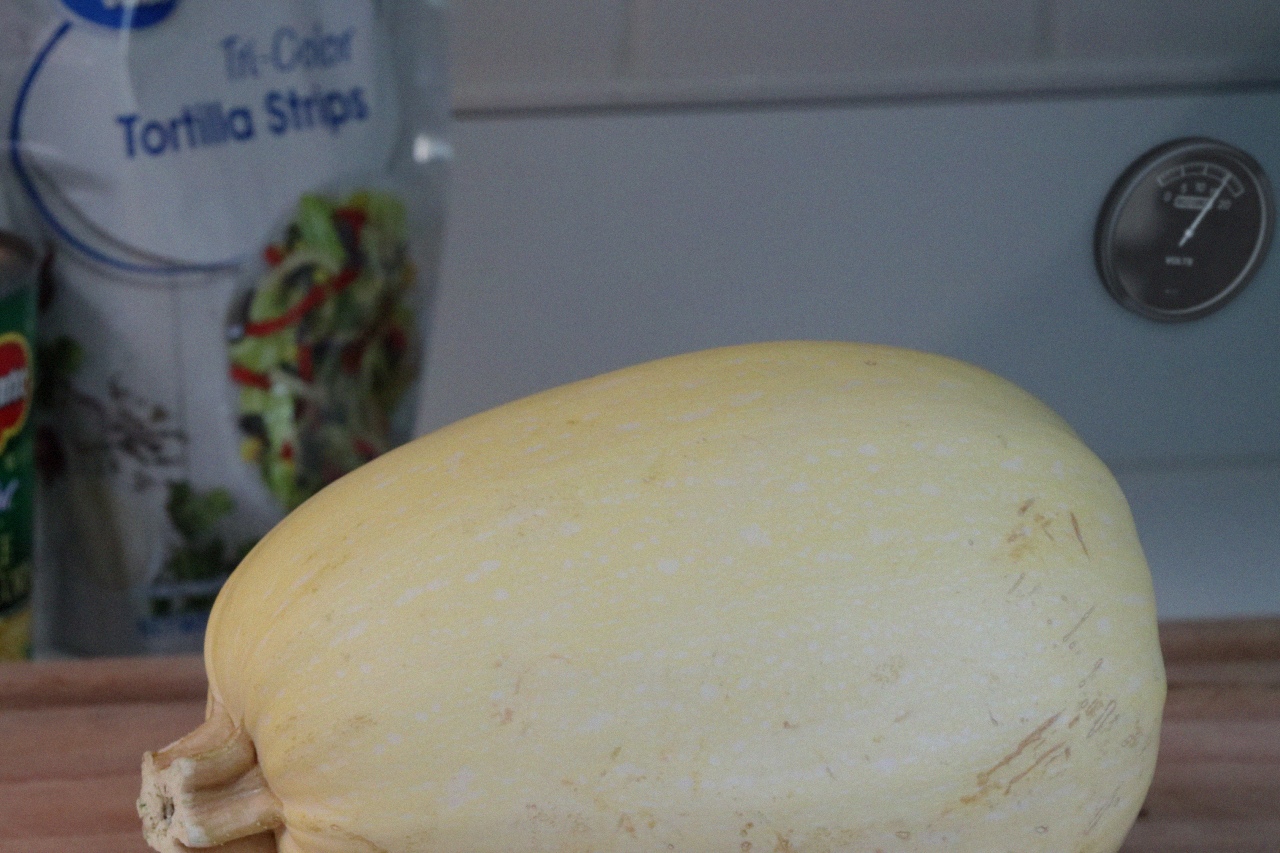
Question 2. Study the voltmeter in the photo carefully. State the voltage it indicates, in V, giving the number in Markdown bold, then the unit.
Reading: **15** V
